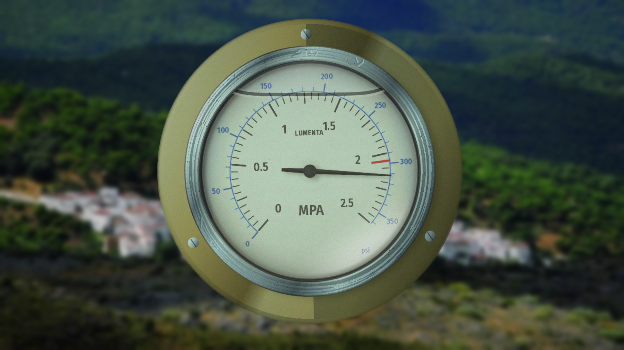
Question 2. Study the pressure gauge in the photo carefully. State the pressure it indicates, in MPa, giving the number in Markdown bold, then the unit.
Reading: **2.15** MPa
